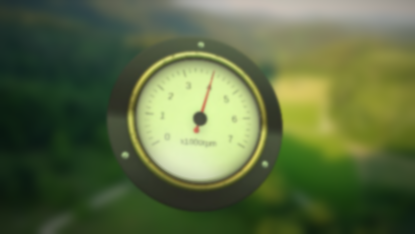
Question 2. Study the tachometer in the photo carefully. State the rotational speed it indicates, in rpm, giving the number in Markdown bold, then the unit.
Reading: **4000** rpm
